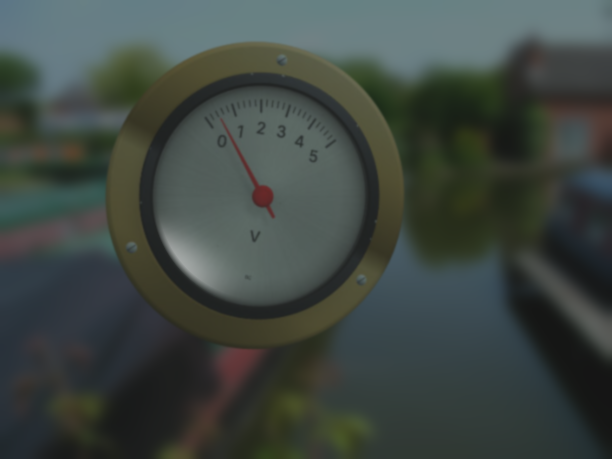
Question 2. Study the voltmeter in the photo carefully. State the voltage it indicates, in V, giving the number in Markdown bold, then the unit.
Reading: **0.4** V
